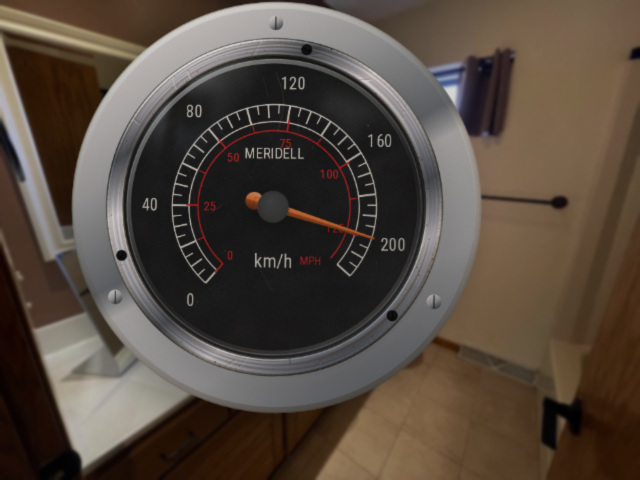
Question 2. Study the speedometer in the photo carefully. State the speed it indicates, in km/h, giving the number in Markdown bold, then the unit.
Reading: **200** km/h
